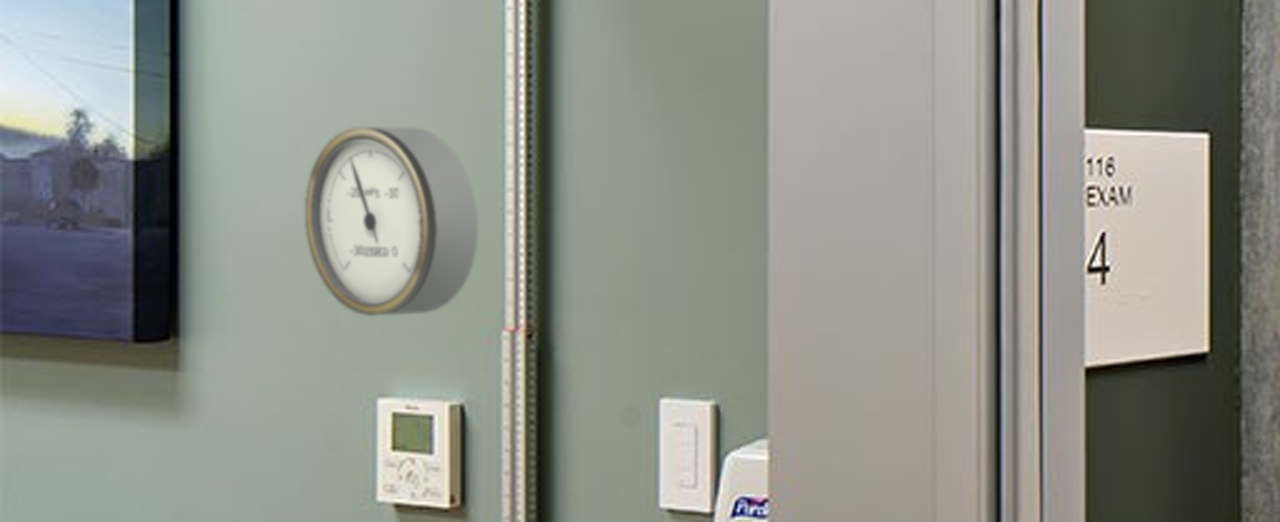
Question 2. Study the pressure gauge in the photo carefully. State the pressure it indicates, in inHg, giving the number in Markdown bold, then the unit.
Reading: **-17.5** inHg
